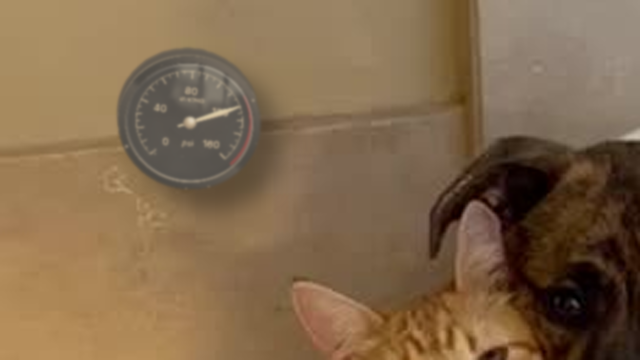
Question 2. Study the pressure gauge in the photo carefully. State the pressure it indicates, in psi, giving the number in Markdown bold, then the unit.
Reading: **120** psi
